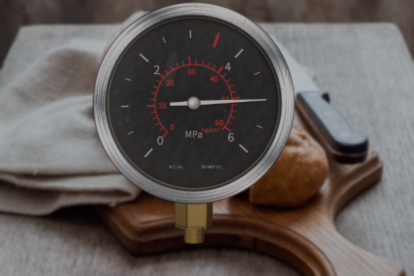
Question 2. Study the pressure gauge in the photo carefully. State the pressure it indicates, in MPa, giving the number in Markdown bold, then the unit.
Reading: **5** MPa
